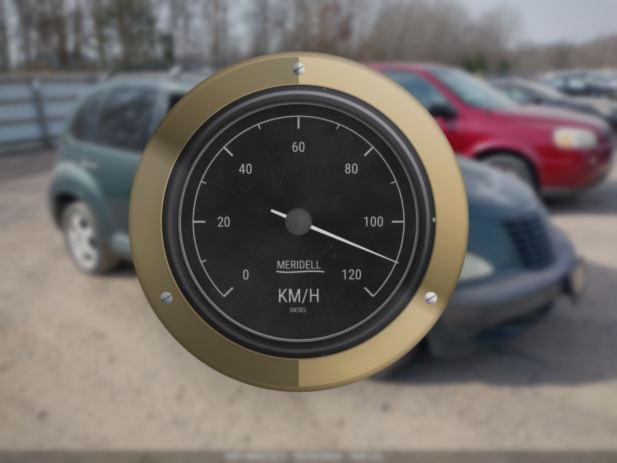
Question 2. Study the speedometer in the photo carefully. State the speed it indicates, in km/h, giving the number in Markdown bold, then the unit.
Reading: **110** km/h
